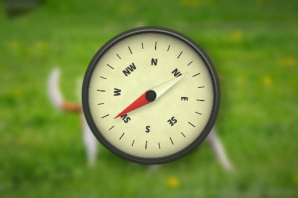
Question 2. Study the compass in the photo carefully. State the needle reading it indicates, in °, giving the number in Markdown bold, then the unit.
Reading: **232.5** °
